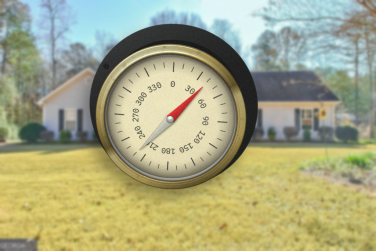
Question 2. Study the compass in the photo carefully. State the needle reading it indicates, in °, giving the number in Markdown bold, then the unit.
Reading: **40** °
